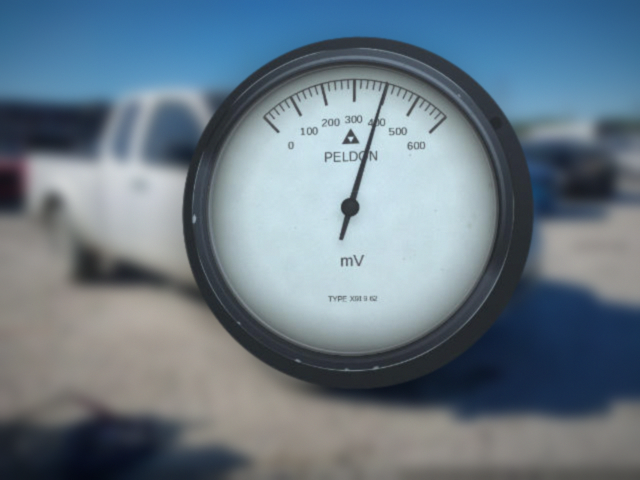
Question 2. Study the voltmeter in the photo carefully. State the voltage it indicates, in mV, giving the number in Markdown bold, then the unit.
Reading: **400** mV
